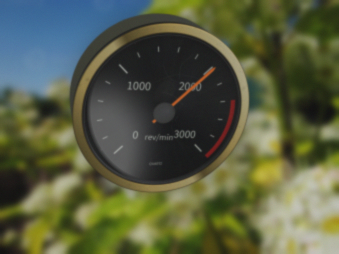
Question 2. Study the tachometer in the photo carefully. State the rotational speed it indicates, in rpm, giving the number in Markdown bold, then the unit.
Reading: **2000** rpm
